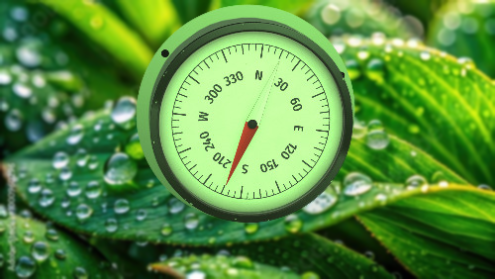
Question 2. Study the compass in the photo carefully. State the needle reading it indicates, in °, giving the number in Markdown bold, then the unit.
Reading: **195** °
